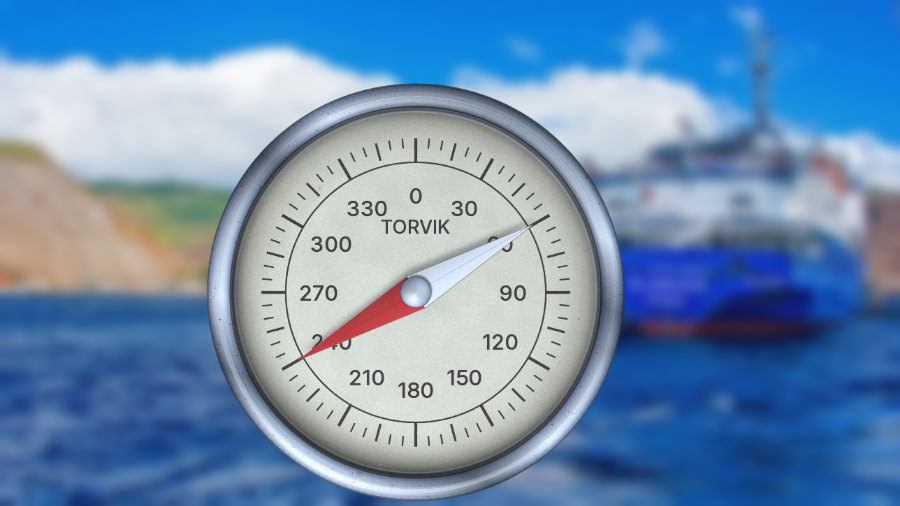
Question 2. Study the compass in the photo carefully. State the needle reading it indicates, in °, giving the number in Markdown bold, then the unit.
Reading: **240** °
